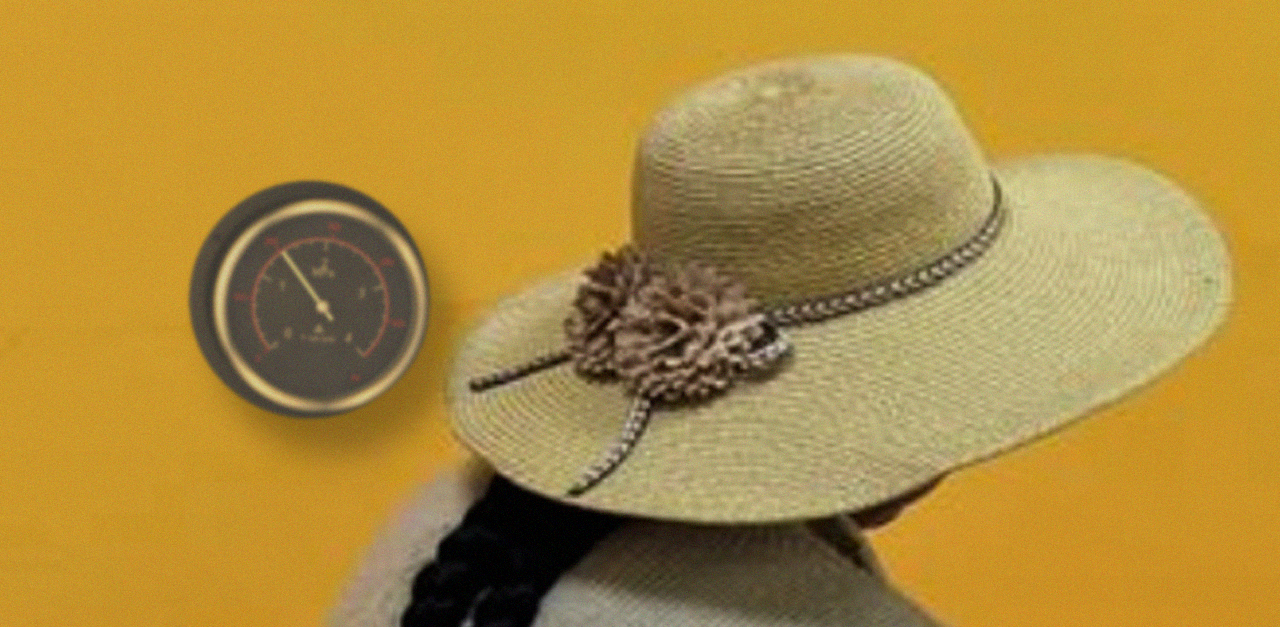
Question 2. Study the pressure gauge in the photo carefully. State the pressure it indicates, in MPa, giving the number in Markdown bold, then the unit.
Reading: **1.4** MPa
